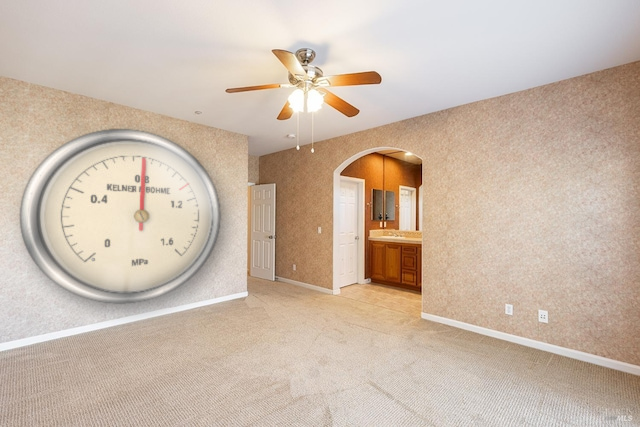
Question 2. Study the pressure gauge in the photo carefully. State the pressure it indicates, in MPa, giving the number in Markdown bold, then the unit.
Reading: **0.8** MPa
